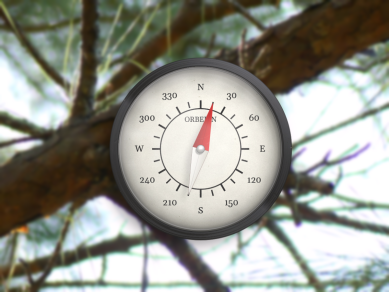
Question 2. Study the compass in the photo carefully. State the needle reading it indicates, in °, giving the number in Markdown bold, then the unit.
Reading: **15** °
